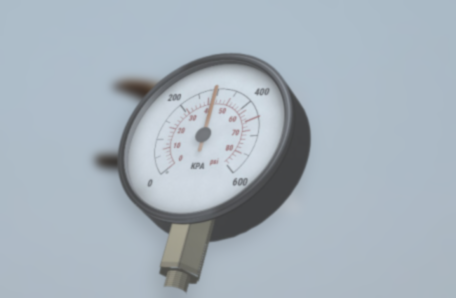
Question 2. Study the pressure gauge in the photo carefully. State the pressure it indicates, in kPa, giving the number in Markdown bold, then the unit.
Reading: **300** kPa
